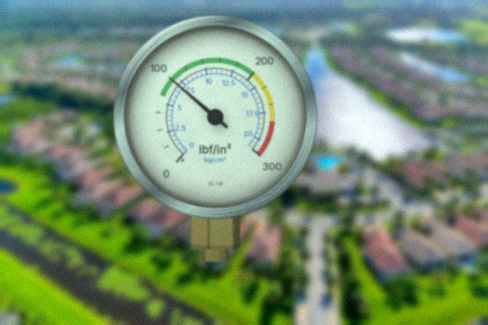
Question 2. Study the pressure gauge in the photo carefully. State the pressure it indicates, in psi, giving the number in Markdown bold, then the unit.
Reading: **100** psi
